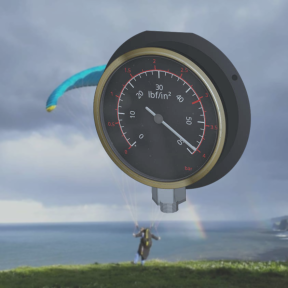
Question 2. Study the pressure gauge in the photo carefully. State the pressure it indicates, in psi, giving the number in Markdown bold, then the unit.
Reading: **58** psi
